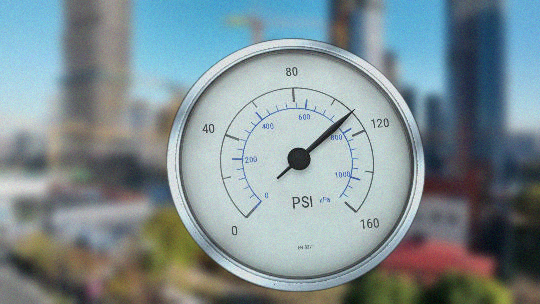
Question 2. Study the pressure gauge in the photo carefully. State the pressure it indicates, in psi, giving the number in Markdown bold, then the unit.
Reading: **110** psi
